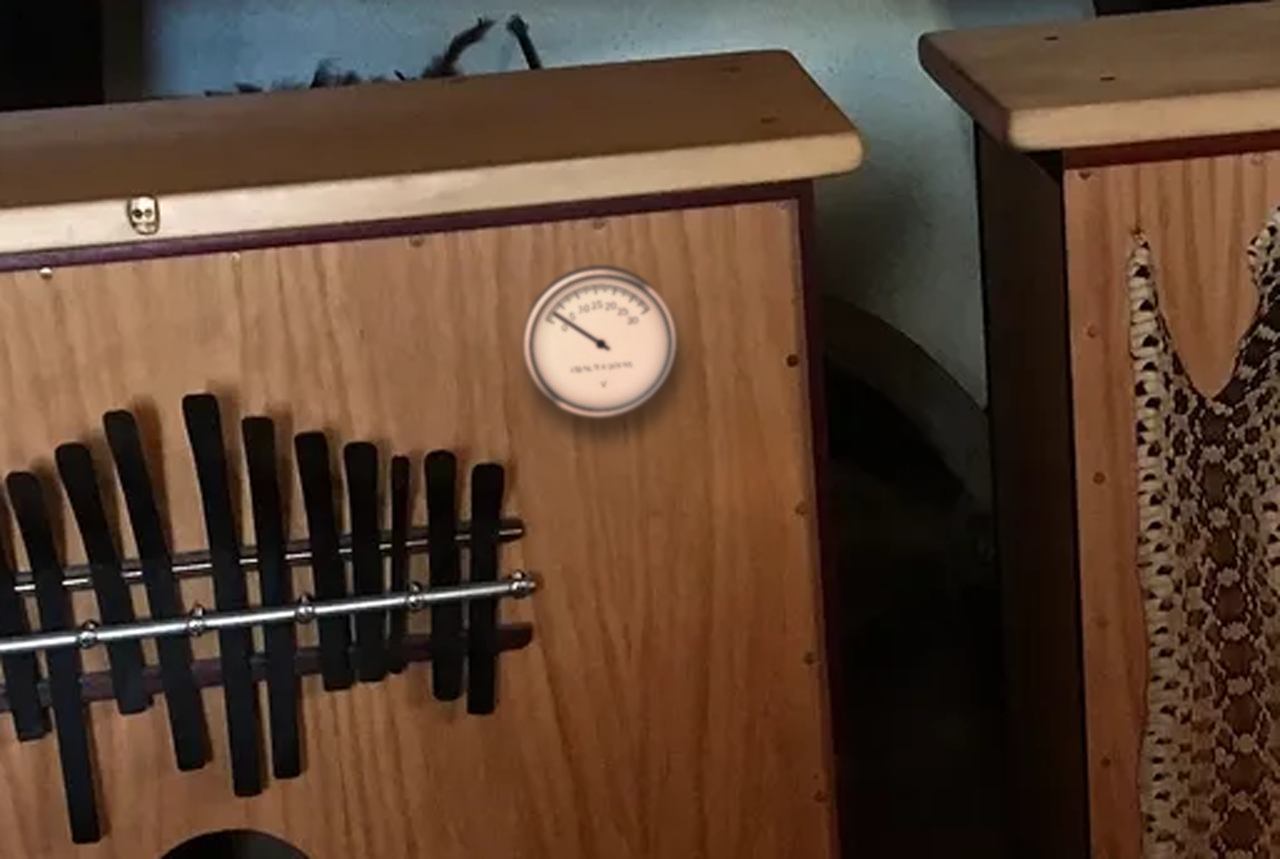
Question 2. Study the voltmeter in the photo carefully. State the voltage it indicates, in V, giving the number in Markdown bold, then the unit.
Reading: **2.5** V
